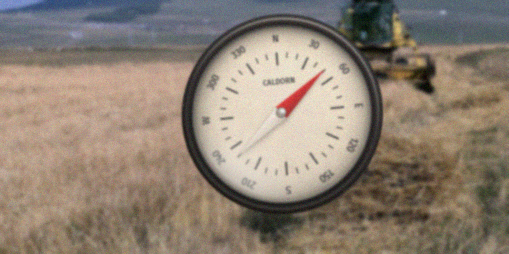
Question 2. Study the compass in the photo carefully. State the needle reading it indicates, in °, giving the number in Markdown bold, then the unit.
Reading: **50** °
